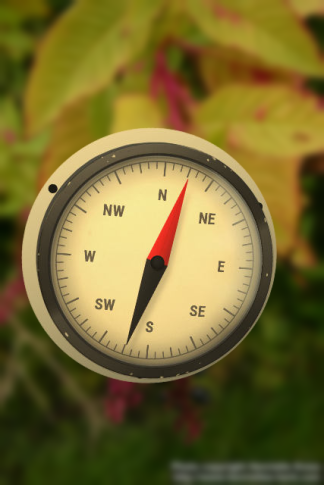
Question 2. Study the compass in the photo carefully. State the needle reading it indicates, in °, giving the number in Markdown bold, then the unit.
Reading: **15** °
